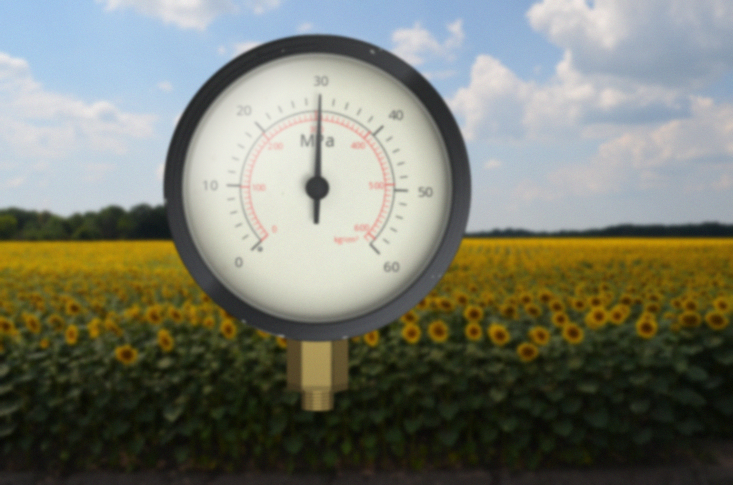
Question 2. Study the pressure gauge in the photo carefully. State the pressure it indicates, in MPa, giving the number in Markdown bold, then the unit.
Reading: **30** MPa
